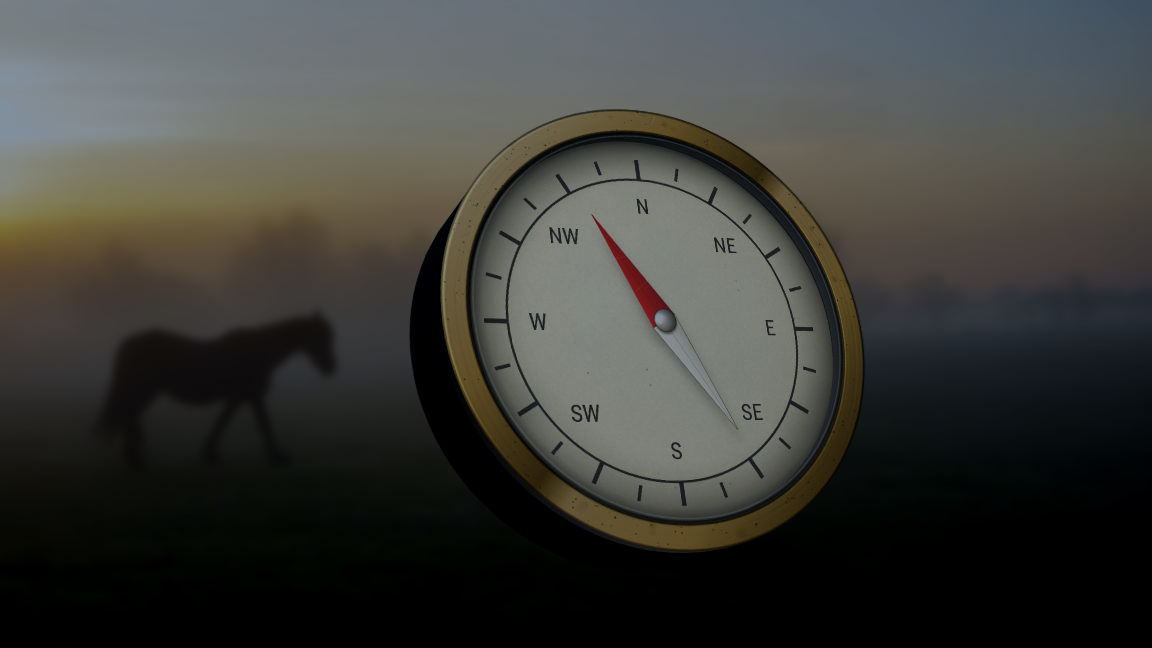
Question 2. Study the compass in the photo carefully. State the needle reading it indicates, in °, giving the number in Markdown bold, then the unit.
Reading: **330** °
